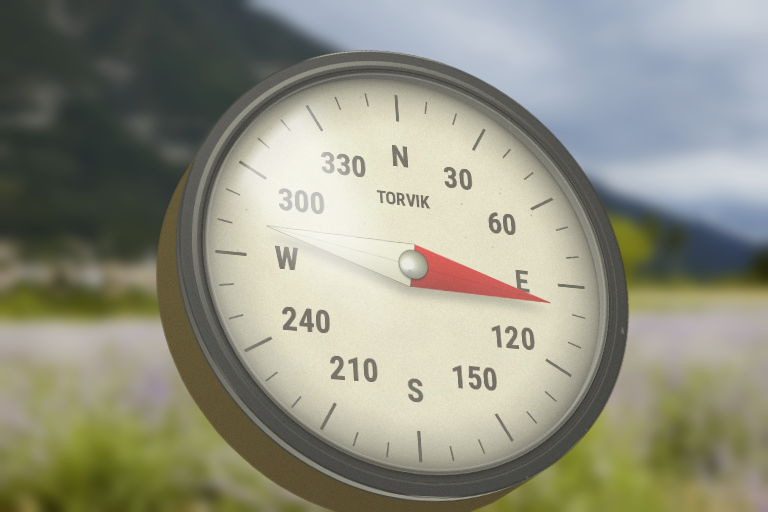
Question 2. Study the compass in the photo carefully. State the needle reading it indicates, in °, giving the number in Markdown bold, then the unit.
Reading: **100** °
